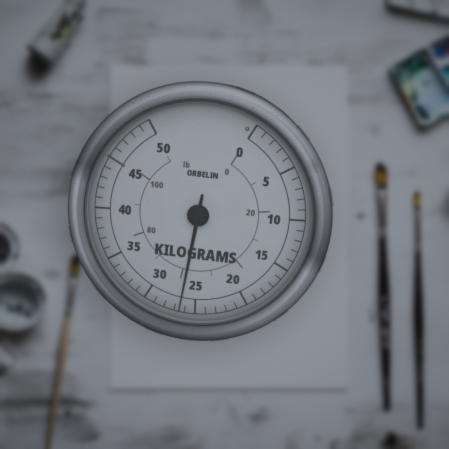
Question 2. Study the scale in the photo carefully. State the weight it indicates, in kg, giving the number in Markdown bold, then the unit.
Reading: **26.5** kg
